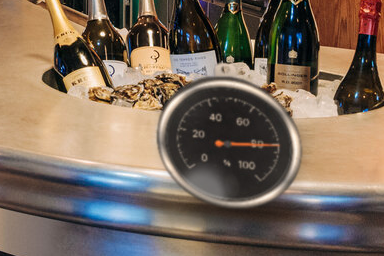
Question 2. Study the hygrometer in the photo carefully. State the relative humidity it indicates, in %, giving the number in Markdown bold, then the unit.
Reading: **80** %
